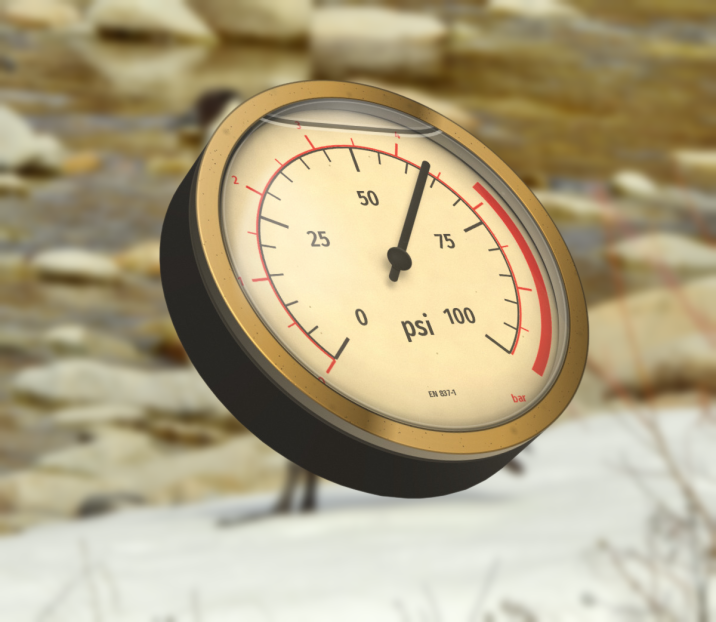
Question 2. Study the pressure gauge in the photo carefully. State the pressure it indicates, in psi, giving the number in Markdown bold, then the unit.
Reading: **62.5** psi
